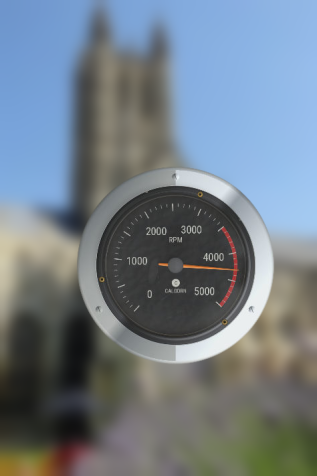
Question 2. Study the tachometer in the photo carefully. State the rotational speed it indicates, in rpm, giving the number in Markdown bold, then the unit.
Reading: **4300** rpm
